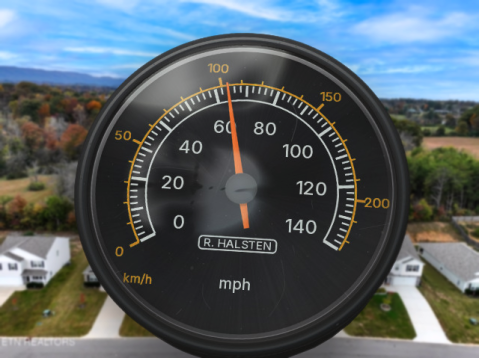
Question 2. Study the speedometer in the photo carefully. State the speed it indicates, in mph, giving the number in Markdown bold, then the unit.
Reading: **64** mph
